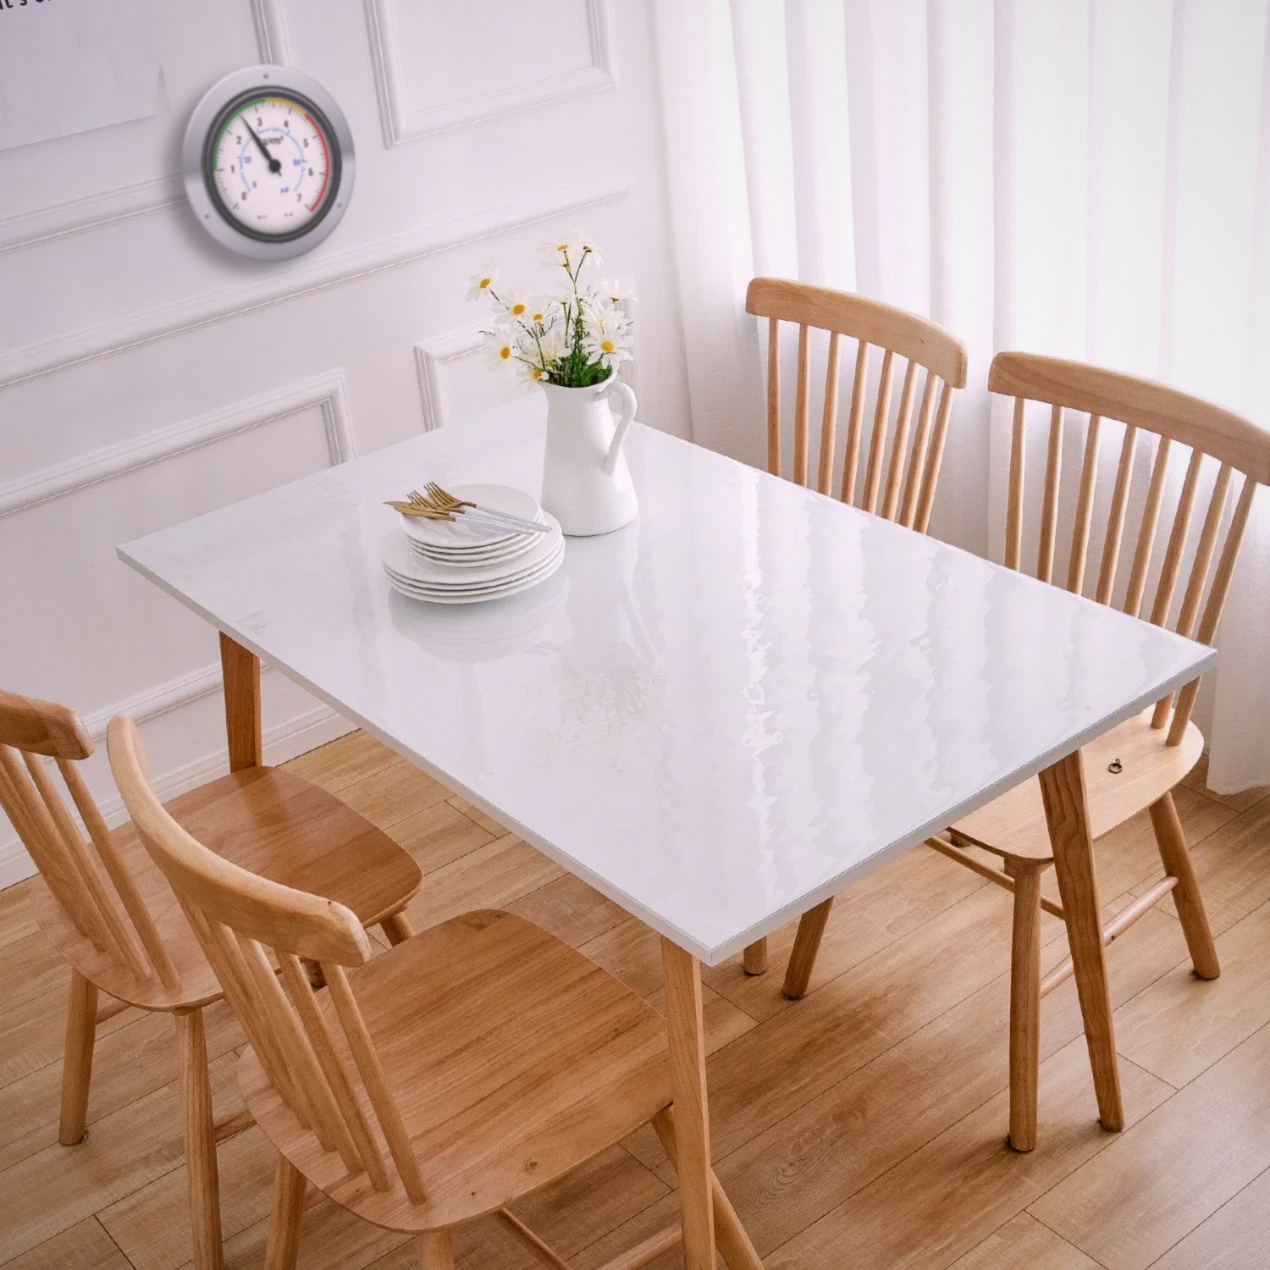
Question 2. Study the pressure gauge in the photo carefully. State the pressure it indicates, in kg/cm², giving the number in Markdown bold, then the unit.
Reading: **2.5** kg/cm²
